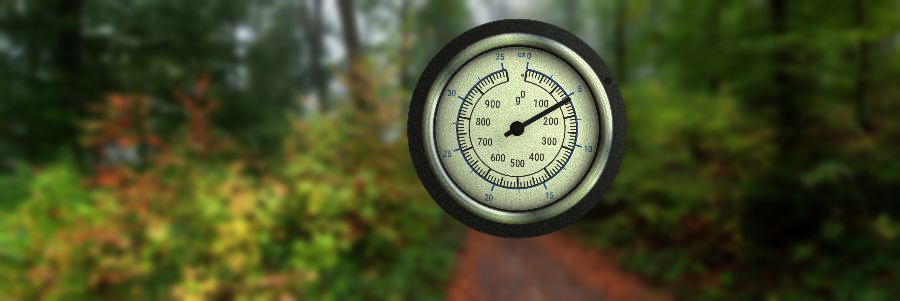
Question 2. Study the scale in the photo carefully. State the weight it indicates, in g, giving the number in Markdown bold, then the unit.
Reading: **150** g
